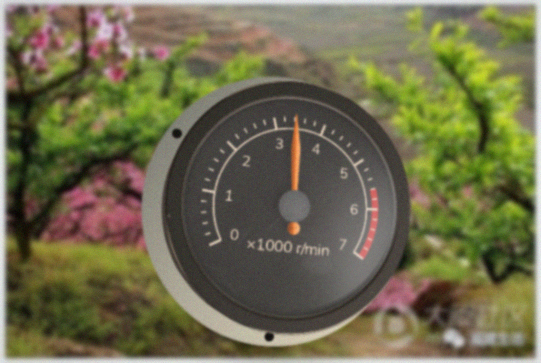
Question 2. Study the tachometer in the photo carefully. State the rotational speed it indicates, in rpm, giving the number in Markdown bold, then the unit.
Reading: **3400** rpm
